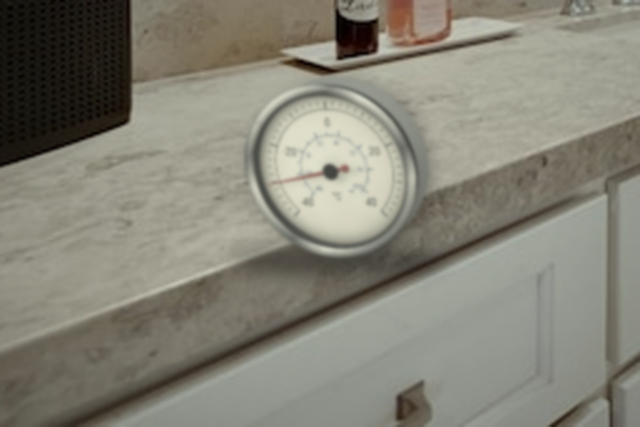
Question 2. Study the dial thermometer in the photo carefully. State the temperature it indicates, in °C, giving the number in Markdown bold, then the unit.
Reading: **-30** °C
